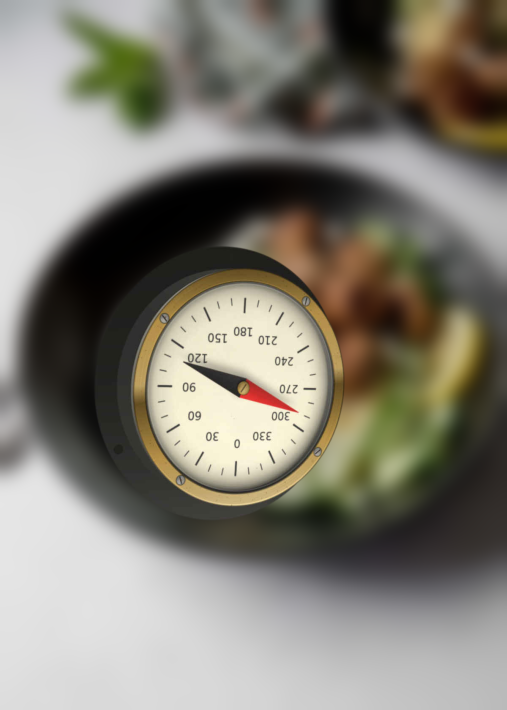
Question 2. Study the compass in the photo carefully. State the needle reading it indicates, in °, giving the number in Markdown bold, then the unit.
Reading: **290** °
